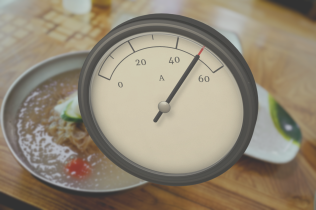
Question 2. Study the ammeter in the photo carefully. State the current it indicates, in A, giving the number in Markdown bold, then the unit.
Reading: **50** A
